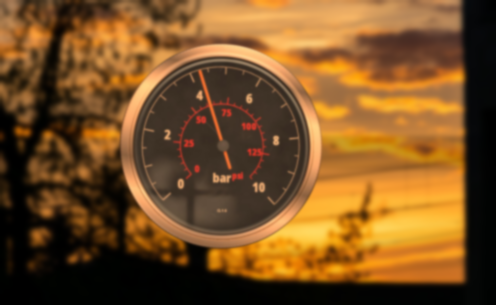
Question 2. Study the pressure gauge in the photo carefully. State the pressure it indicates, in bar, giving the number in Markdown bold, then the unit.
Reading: **4.25** bar
